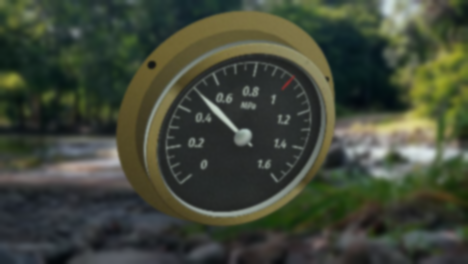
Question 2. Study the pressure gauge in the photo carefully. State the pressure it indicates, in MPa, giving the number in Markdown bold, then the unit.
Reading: **0.5** MPa
